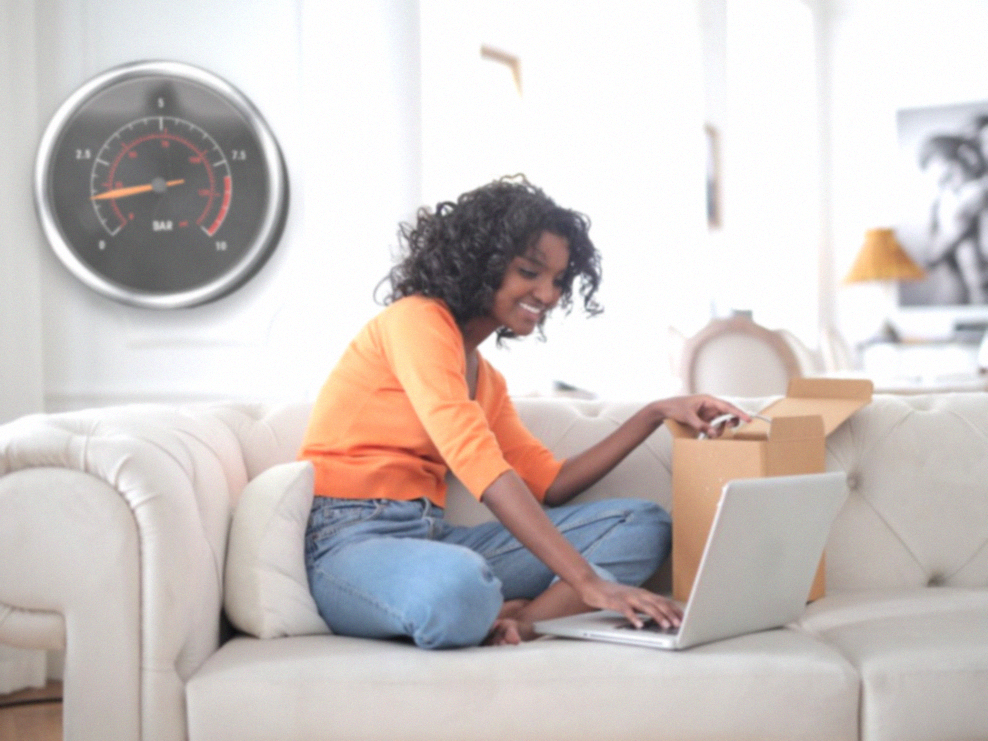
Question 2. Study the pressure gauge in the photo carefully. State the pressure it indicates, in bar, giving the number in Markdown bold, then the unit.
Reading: **1.25** bar
